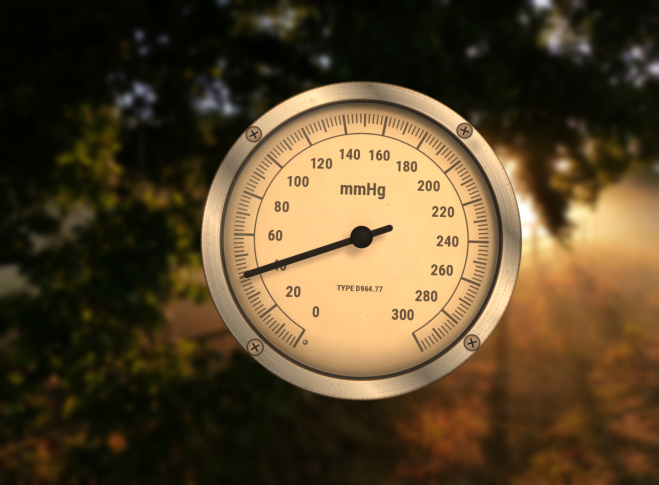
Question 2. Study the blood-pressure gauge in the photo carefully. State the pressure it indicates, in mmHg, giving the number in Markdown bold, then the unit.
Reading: **40** mmHg
